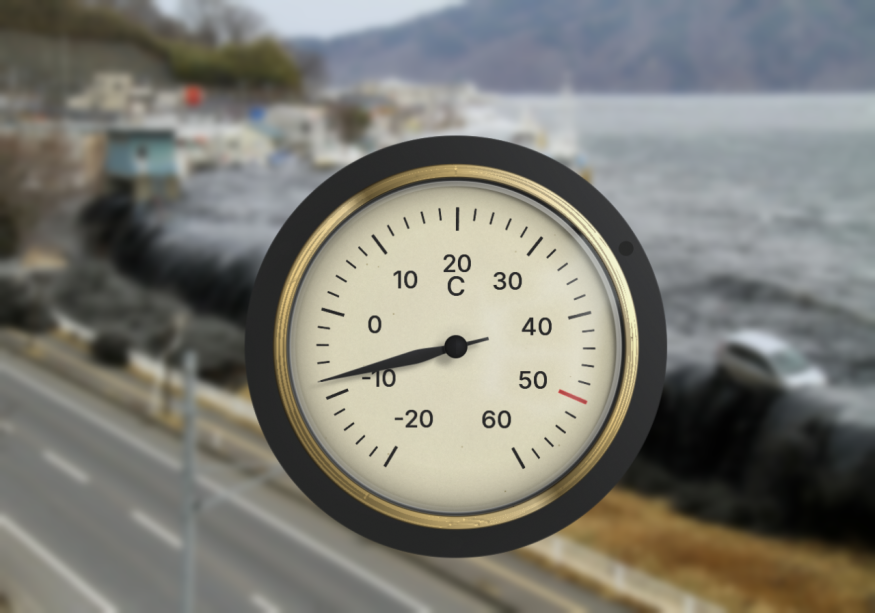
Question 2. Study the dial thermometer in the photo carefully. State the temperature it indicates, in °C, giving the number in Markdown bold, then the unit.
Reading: **-8** °C
